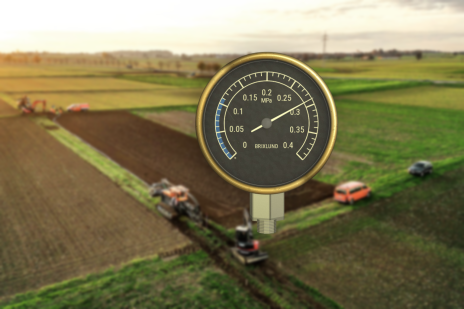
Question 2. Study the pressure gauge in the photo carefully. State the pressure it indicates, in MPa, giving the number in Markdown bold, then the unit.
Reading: **0.29** MPa
